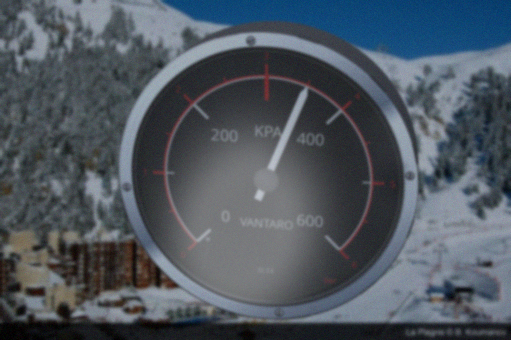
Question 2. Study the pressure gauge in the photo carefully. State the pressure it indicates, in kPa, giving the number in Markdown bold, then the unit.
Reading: **350** kPa
